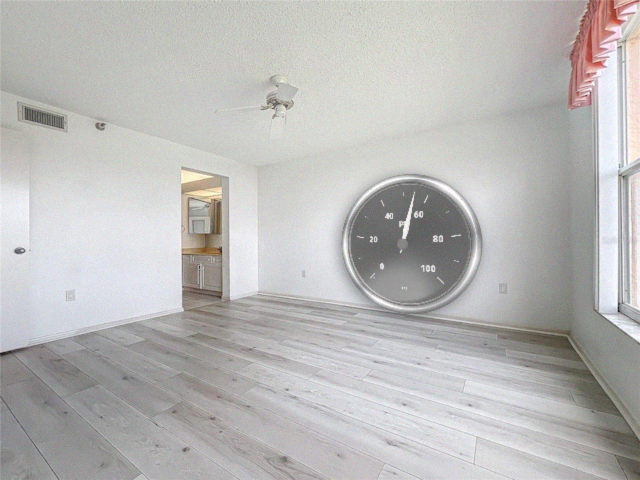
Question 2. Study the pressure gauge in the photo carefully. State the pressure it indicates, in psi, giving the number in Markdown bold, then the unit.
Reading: **55** psi
